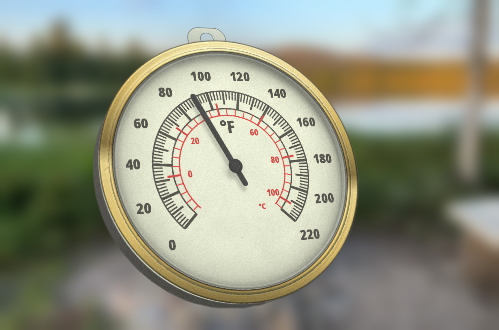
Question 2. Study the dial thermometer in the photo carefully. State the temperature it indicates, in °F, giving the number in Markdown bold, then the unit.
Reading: **90** °F
